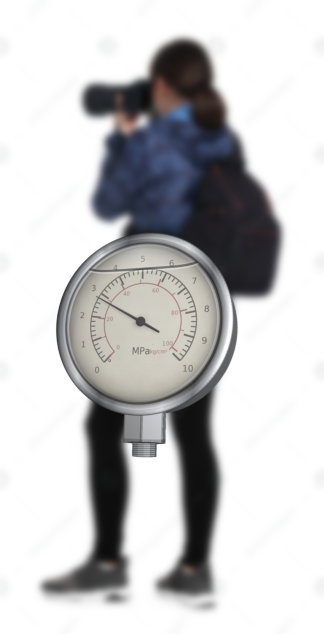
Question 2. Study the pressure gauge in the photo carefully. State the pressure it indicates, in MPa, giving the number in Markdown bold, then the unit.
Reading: **2.8** MPa
